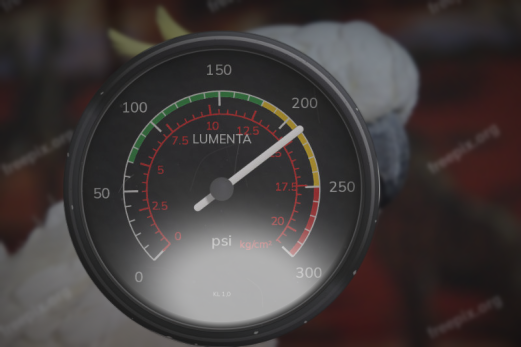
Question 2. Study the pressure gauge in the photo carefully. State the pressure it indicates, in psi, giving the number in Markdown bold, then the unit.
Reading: **210** psi
